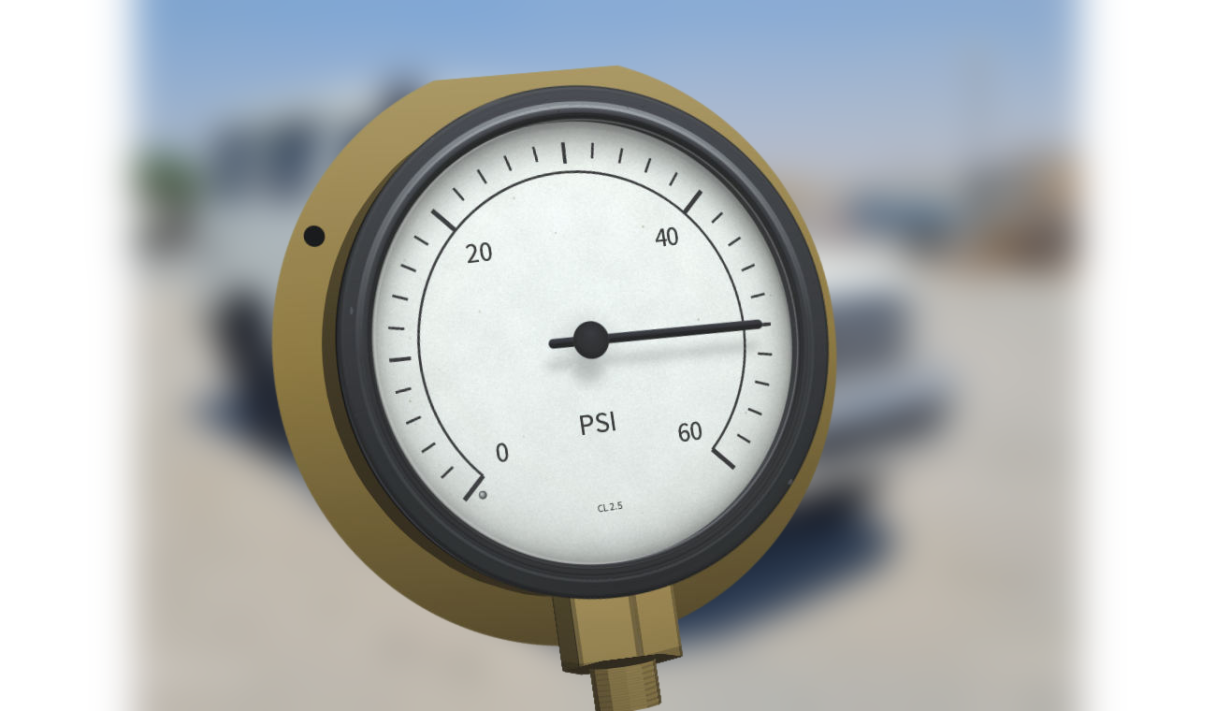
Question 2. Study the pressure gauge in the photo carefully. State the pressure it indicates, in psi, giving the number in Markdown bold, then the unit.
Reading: **50** psi
